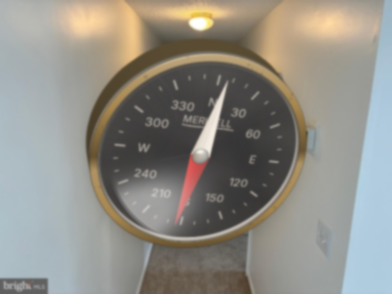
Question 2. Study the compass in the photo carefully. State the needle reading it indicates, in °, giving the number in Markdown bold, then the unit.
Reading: **185** °
